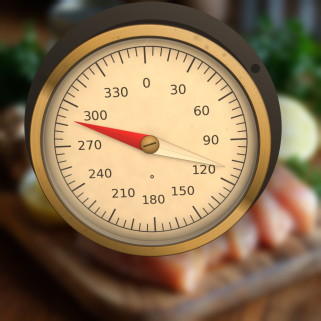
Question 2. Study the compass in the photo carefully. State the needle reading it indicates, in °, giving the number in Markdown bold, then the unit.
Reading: **290** °
